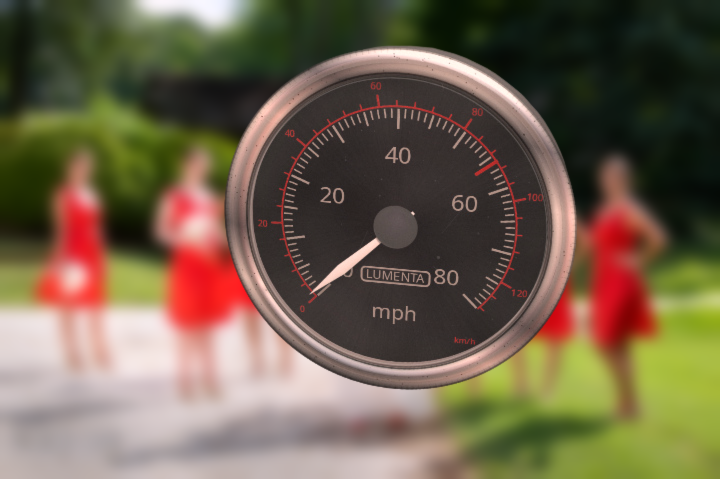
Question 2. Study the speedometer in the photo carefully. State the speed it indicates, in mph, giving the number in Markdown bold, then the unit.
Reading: **1** mph
